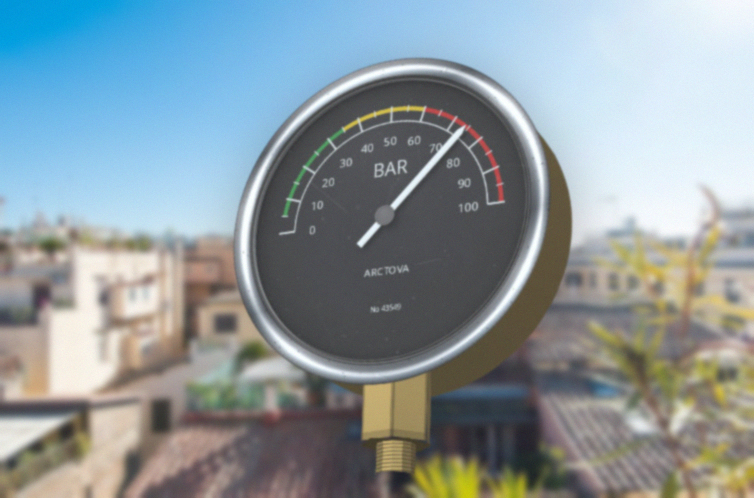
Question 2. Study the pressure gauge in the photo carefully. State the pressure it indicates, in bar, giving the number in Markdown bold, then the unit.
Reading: **75** bar
